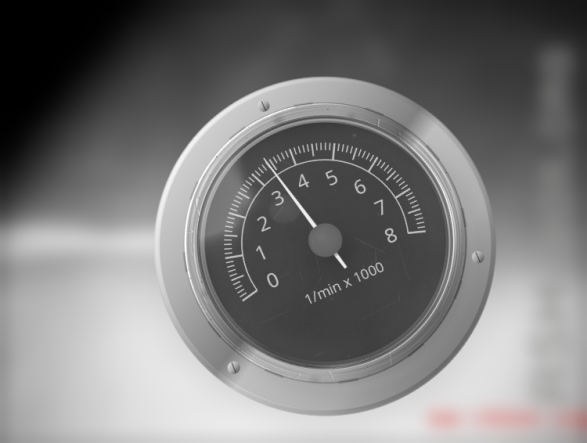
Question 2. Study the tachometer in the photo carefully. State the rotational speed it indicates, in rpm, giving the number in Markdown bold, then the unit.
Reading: **3400** rpm
